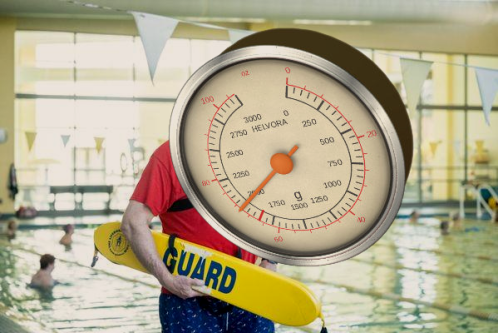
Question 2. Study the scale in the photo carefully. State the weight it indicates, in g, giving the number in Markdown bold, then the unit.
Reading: **2000** g
